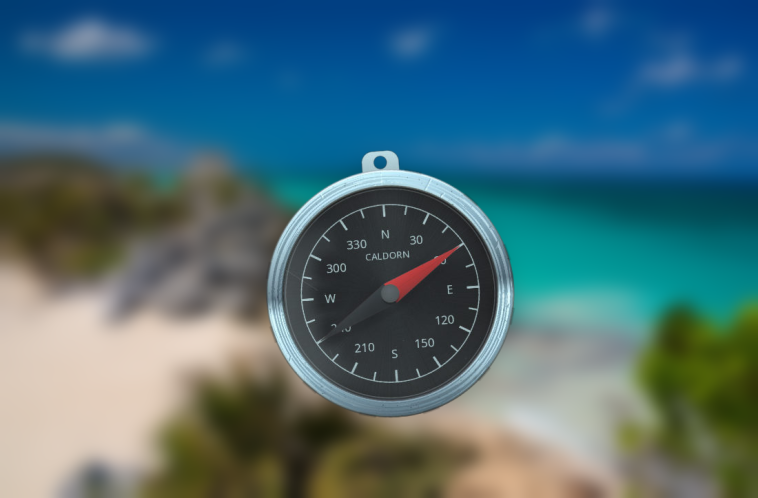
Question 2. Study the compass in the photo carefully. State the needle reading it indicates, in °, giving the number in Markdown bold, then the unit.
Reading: **60** °
